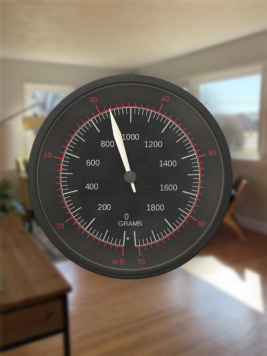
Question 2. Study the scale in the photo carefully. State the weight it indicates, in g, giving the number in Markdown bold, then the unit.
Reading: **900** g
